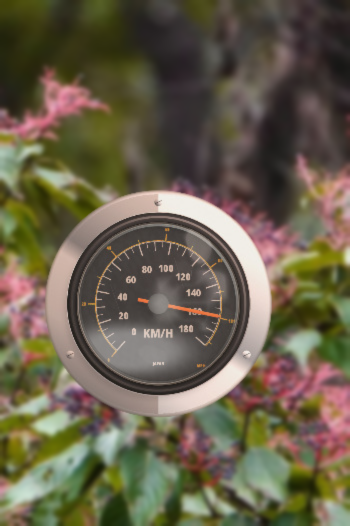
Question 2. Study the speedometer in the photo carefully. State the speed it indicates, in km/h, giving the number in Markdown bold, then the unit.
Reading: **160** km/h
